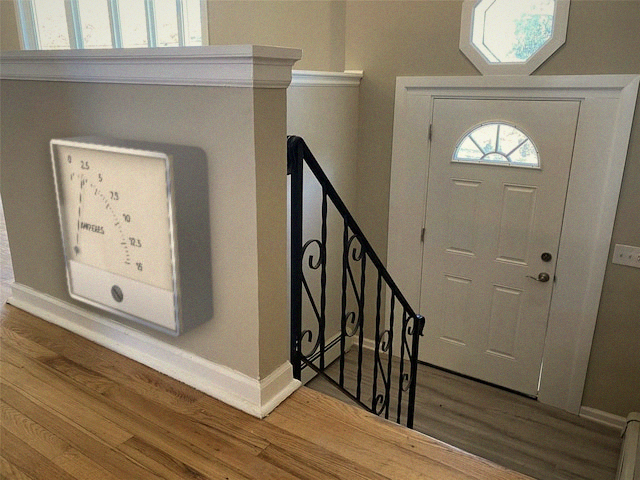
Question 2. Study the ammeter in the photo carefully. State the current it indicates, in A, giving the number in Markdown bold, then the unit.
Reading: **2.5** A
